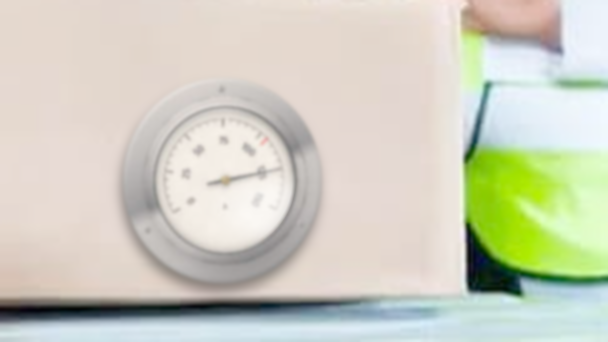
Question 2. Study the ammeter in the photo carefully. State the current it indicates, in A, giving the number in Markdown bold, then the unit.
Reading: **125** A
